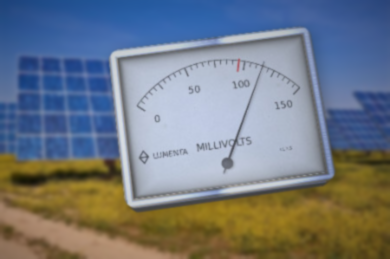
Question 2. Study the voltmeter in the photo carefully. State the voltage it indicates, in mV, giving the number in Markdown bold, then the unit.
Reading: **115** mV
